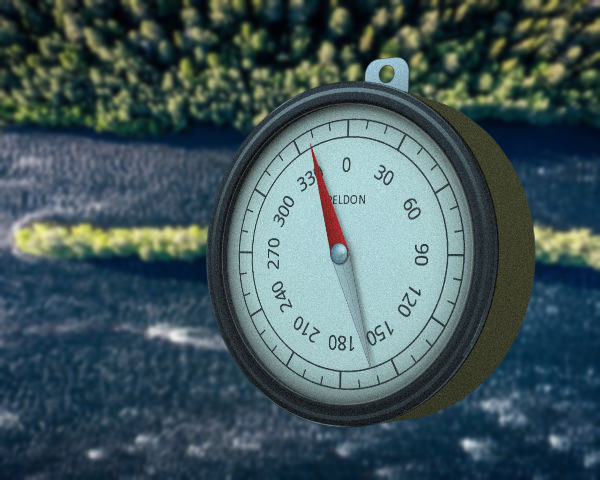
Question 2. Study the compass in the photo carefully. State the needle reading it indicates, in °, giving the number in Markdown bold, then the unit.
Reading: **340** °
